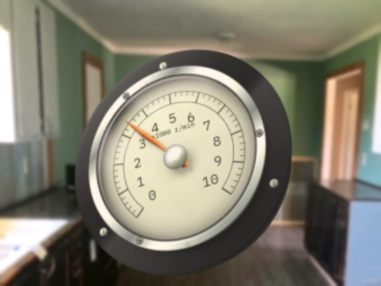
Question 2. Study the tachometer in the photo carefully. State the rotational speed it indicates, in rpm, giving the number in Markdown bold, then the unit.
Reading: **3400** rpm
